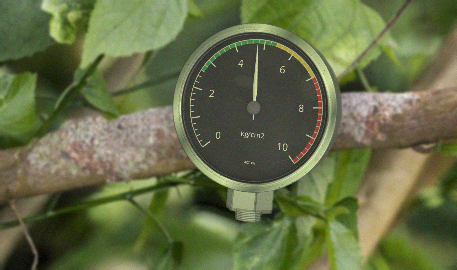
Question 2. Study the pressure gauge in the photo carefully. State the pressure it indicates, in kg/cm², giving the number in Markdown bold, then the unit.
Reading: **4.8** kg/cm²
